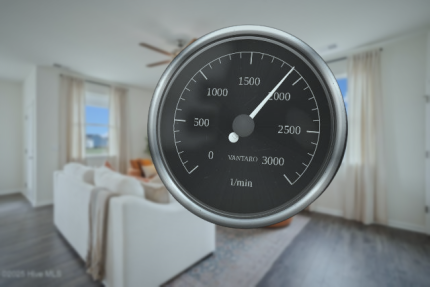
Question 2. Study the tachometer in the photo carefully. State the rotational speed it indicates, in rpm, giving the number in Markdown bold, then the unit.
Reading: **1900** rpm
